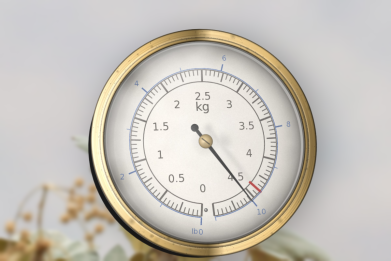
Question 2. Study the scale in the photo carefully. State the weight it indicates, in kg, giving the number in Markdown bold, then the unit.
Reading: **4.55** kg
